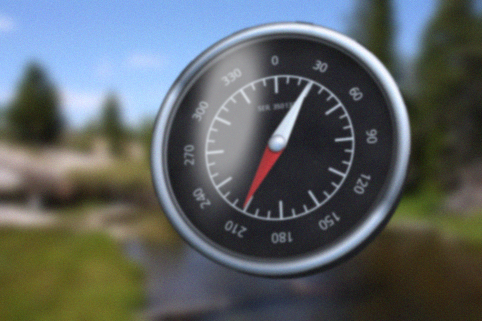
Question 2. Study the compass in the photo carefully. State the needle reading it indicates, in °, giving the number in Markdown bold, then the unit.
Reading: **210** °
